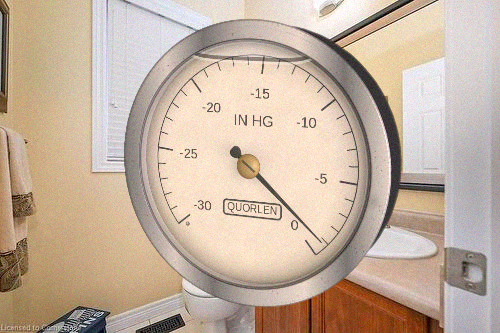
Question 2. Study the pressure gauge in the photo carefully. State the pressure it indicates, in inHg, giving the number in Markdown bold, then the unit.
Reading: **-1** inHg
